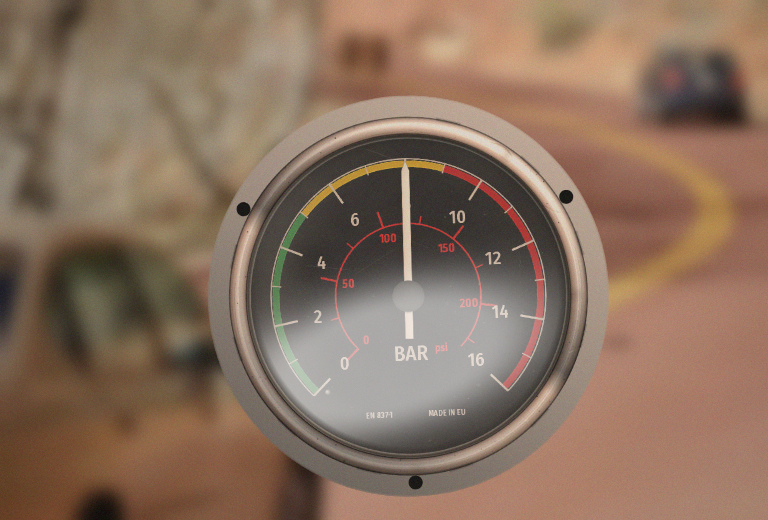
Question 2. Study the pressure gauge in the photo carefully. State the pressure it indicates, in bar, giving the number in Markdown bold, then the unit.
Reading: **8** bar
